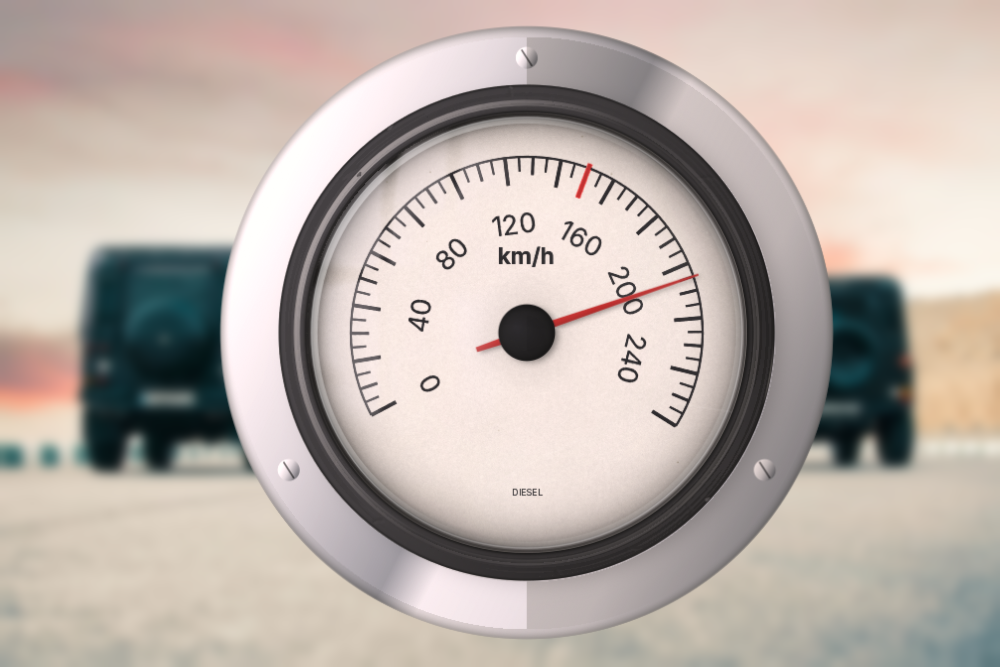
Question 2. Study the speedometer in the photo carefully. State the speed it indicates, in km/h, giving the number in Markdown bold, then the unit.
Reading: **205** km/h
